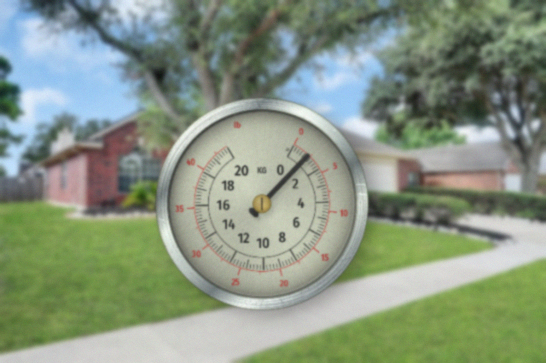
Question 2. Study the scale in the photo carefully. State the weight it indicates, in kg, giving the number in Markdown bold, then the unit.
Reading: **1** kg
